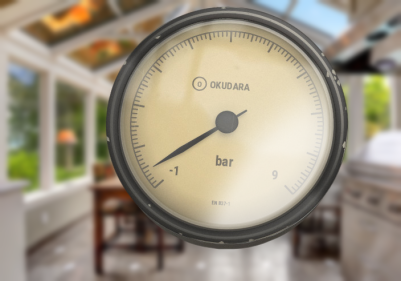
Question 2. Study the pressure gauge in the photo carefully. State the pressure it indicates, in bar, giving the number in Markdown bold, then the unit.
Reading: **-0.6** bar
